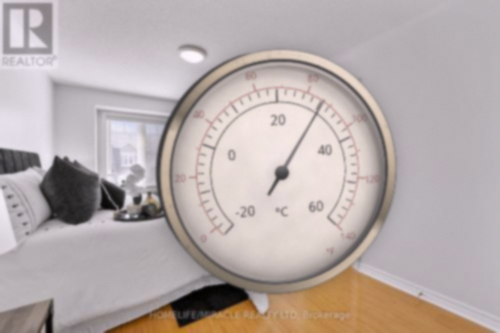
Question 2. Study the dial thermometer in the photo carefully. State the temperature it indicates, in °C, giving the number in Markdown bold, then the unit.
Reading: **30** °C
